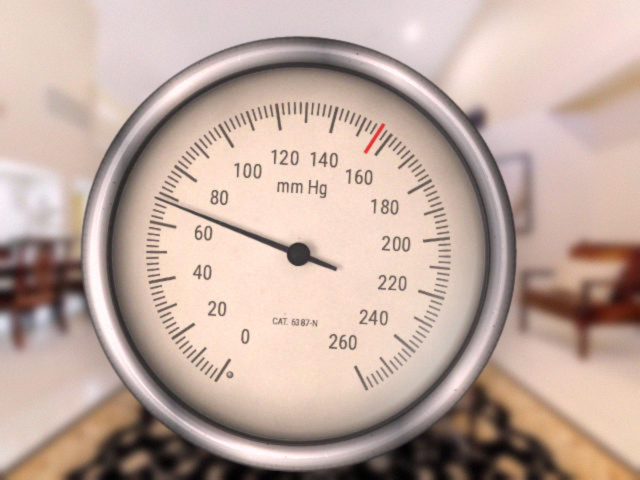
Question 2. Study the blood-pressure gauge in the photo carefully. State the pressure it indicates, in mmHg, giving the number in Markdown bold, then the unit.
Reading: **68** mmHg
